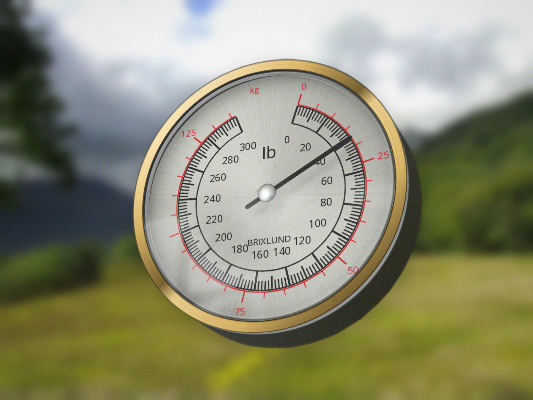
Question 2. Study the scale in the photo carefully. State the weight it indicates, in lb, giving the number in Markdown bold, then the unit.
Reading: **40** lb
